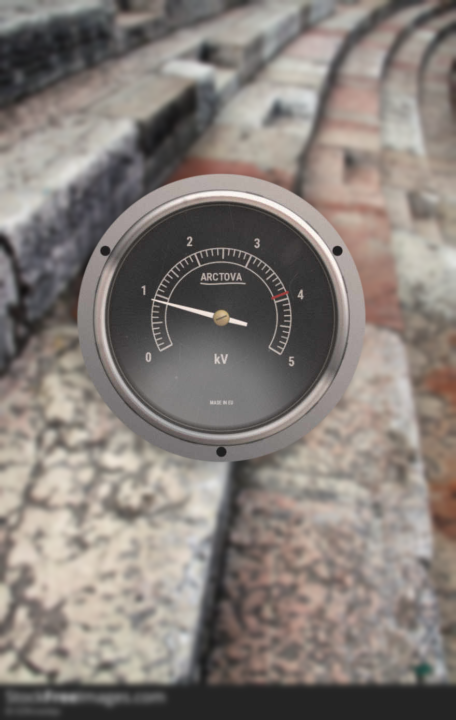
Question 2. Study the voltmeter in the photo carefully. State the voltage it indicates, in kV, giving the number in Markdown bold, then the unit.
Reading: **0.9** kV
